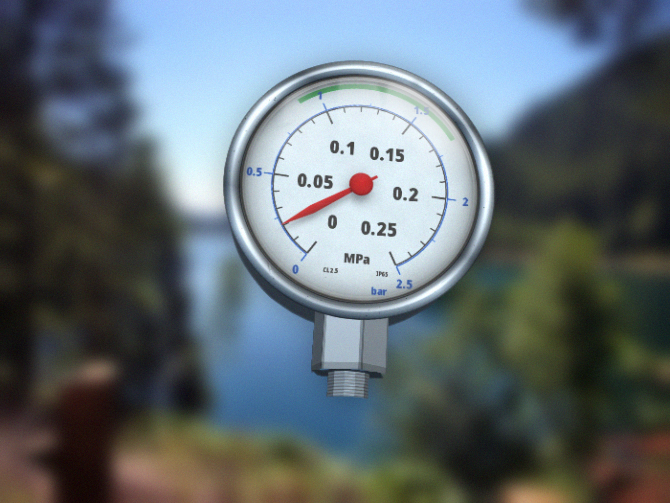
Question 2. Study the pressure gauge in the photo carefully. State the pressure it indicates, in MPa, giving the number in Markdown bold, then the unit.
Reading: **0.02** MPa
